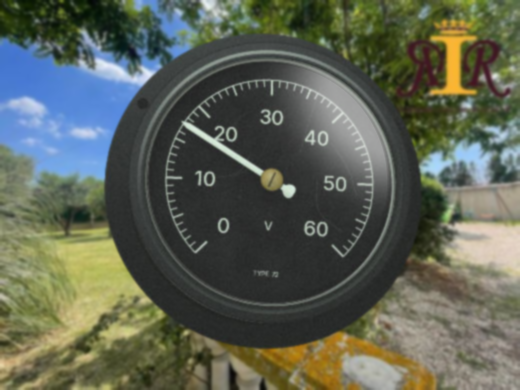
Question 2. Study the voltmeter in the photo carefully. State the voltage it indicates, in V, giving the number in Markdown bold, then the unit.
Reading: **17** V
